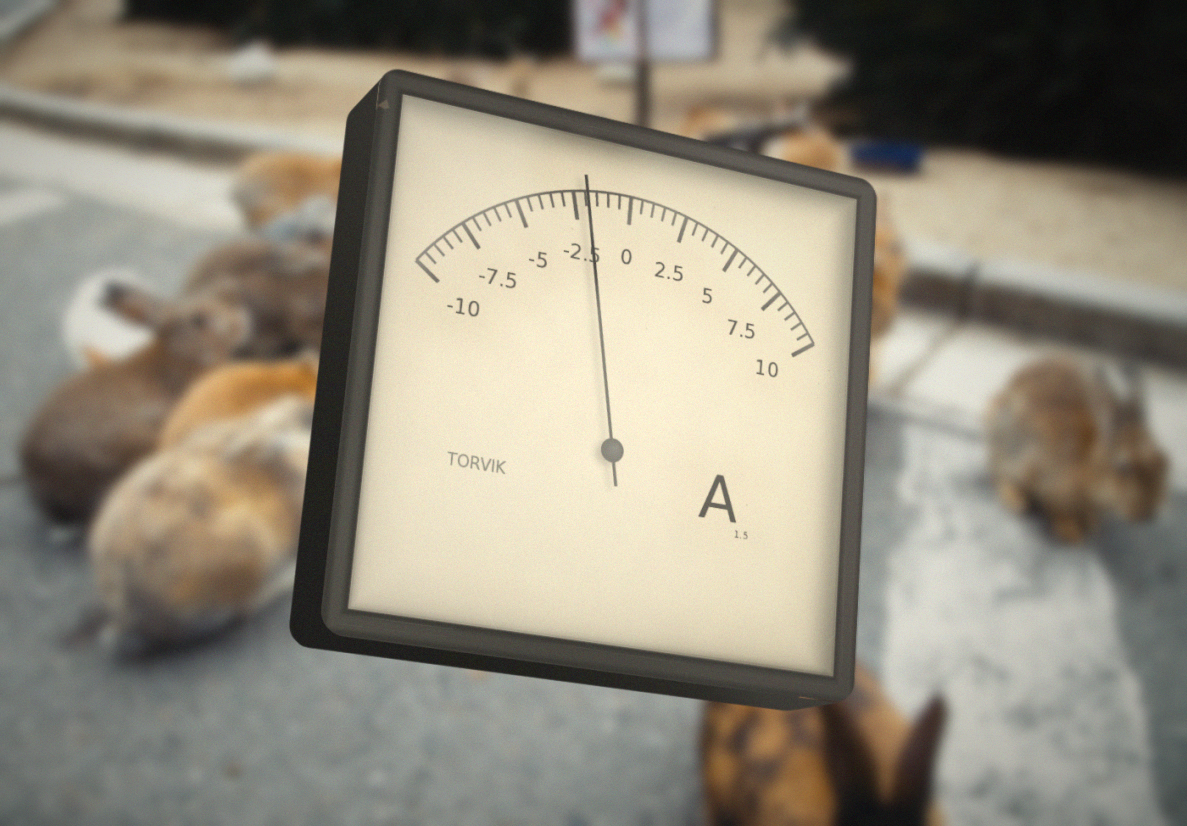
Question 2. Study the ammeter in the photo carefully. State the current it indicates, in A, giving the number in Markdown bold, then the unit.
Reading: **-2** A
